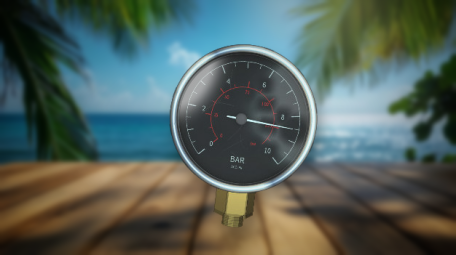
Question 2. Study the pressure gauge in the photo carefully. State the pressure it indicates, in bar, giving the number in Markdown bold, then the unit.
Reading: **8.5** bar
